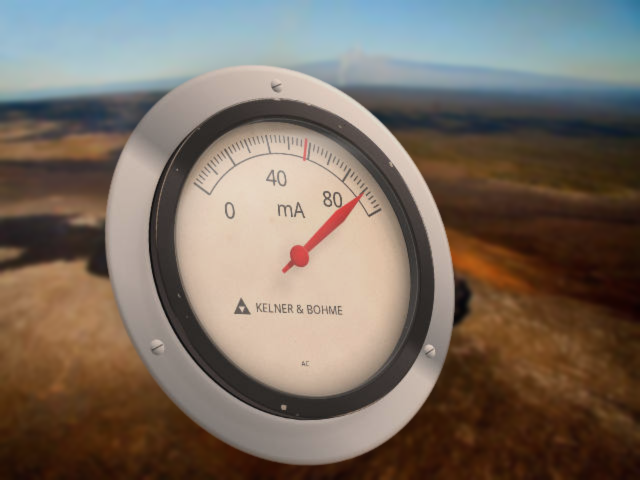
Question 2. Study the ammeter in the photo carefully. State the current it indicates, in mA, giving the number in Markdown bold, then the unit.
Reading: **90** mA
